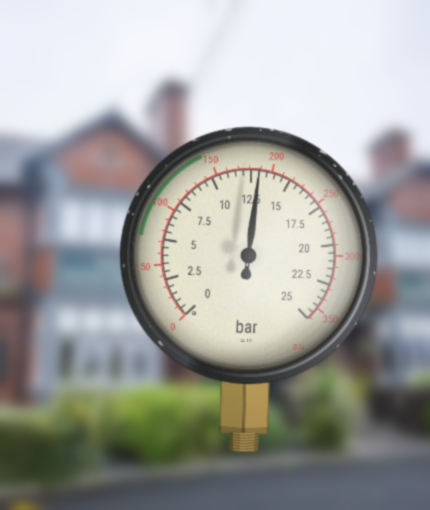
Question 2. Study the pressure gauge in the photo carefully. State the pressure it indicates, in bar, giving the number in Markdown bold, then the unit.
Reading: **13** bar
